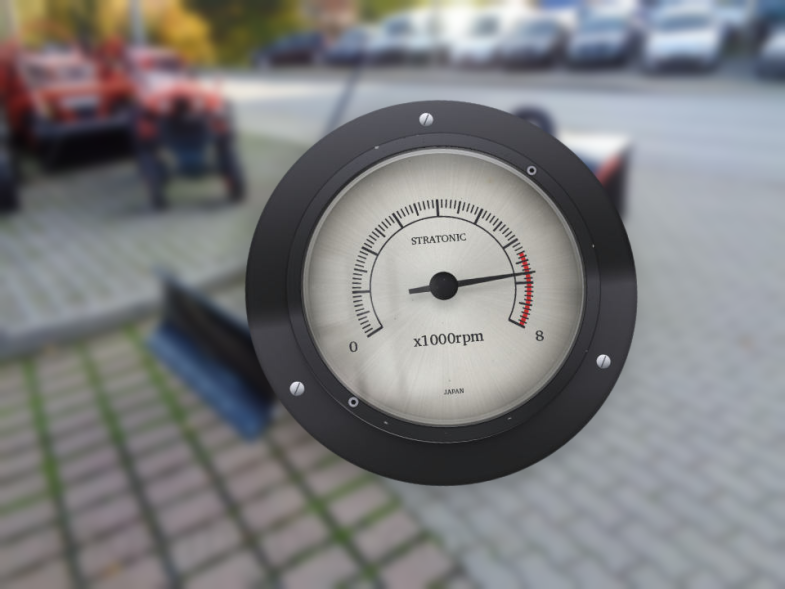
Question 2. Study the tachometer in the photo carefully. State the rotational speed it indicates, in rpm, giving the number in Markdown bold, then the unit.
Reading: **6800** rpm
